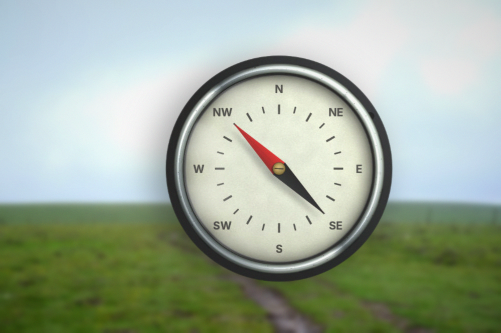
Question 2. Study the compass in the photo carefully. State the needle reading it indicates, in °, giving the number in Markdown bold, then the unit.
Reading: **315** °
